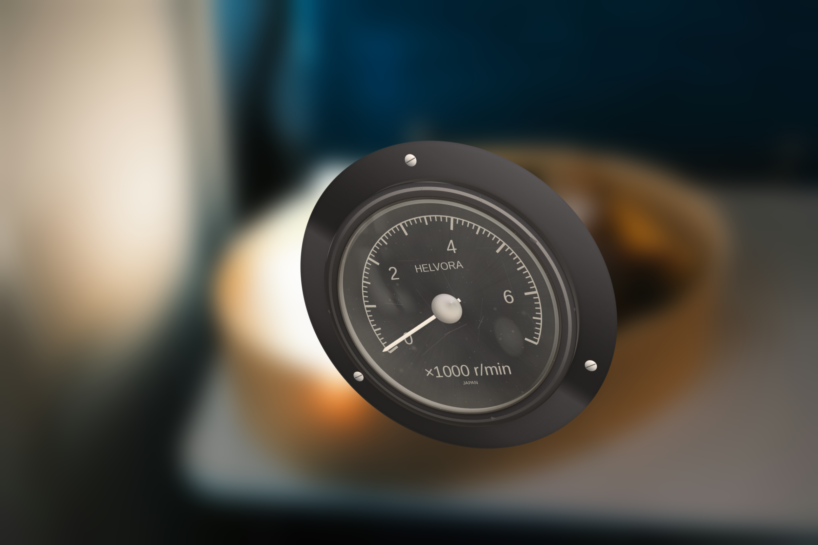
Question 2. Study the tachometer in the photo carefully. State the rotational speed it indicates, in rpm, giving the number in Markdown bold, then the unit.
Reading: **100** rpm
